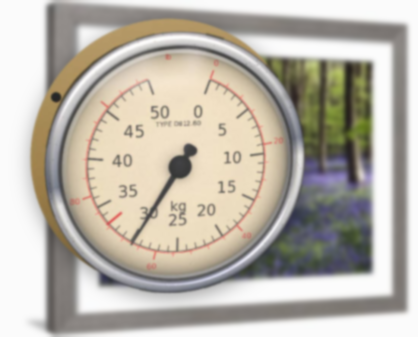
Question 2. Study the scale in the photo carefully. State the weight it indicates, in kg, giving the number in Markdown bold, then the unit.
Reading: **30** kg
